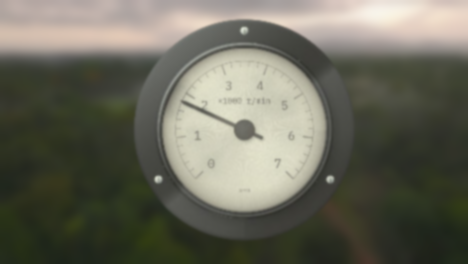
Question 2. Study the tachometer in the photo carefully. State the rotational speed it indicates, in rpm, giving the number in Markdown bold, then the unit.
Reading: **1800** rpm
